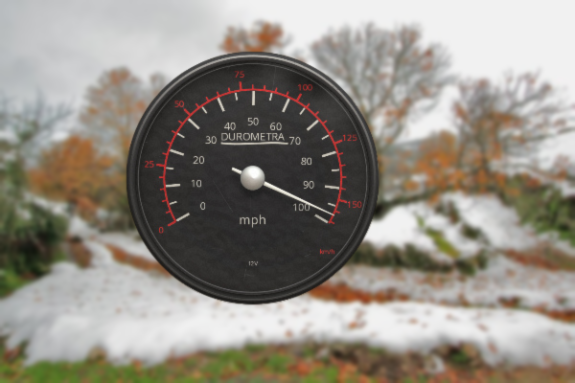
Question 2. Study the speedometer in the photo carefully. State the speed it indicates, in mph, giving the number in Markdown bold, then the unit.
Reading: **97.5** mph
